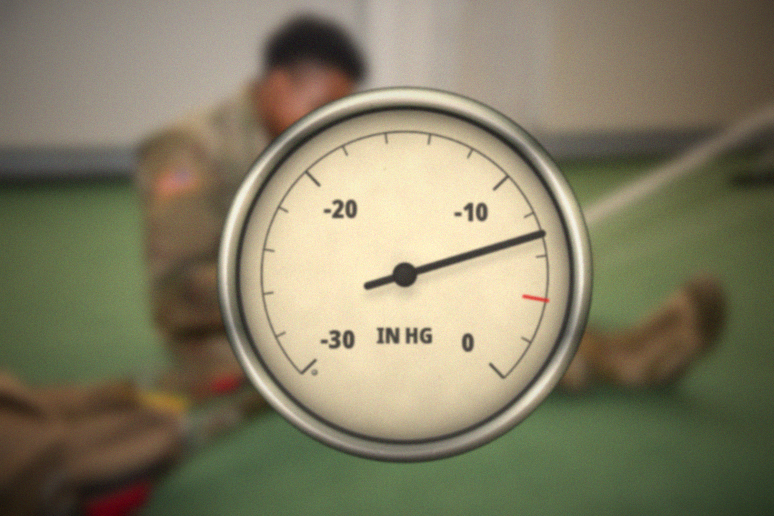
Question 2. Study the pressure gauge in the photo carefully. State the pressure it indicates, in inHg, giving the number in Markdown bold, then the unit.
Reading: **-7** inHg
